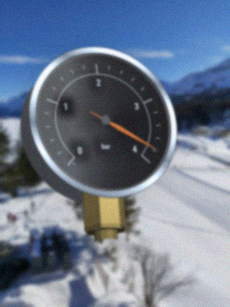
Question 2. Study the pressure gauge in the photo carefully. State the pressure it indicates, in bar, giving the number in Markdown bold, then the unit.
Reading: **3.8** bar
